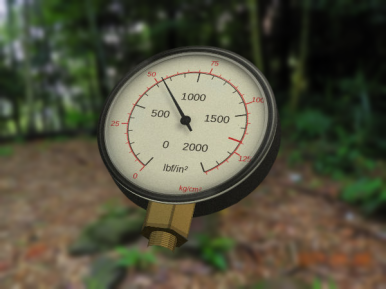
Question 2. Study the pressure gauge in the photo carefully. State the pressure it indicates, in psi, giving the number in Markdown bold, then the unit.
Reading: **750** psi
